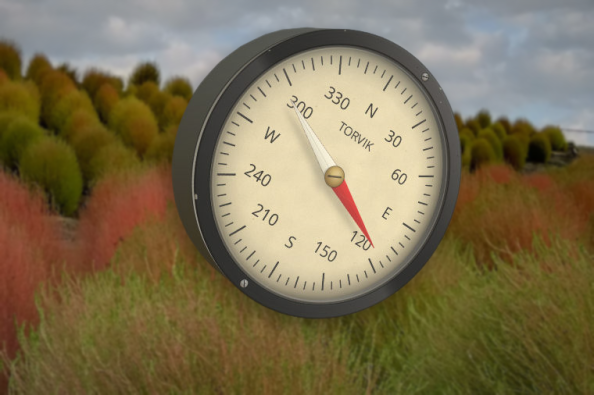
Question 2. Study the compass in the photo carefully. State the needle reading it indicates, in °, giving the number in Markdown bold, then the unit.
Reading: **115** °
